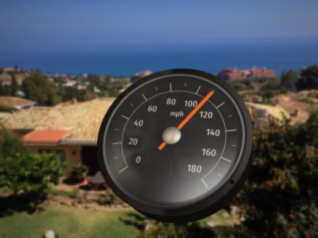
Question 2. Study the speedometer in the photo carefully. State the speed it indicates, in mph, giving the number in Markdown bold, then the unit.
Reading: **110** mph
